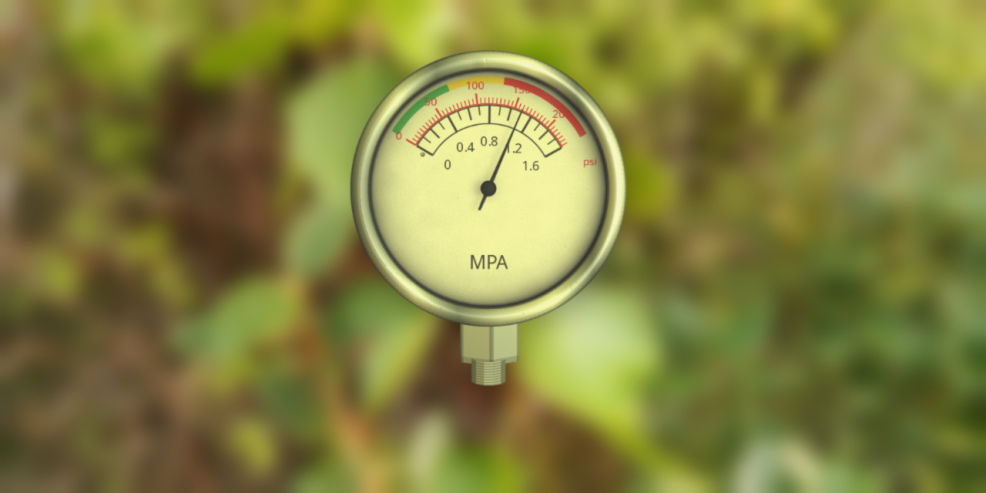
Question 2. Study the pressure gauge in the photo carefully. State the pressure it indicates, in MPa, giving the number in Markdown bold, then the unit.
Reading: **1.1** MPa
